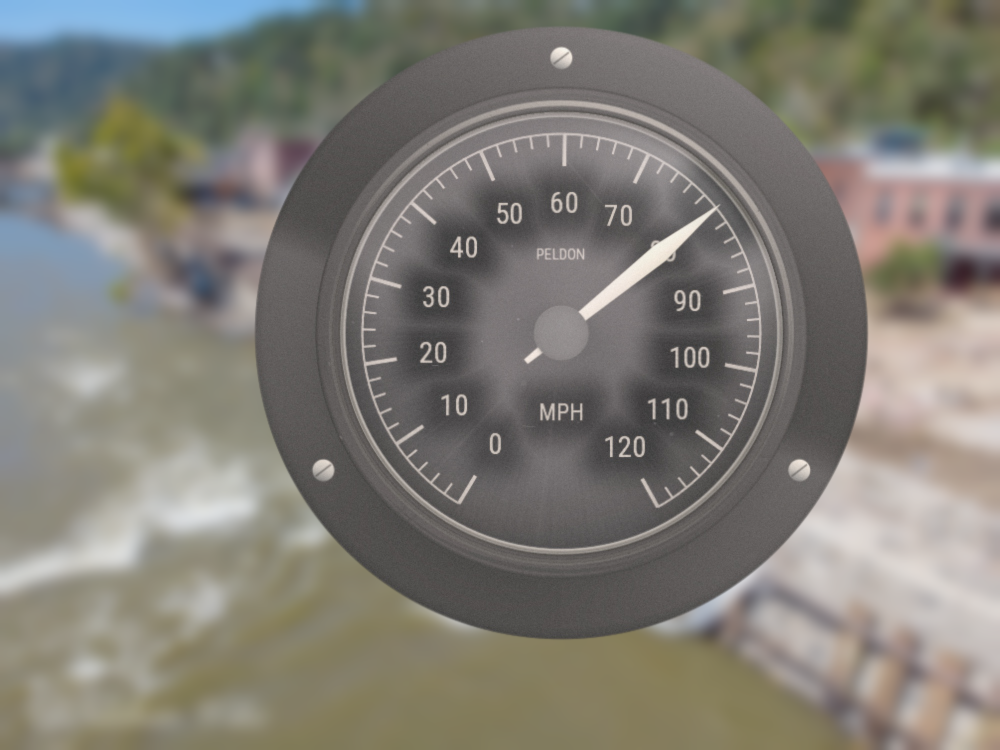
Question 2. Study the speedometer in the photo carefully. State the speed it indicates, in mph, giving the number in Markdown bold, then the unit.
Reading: **80** mph
